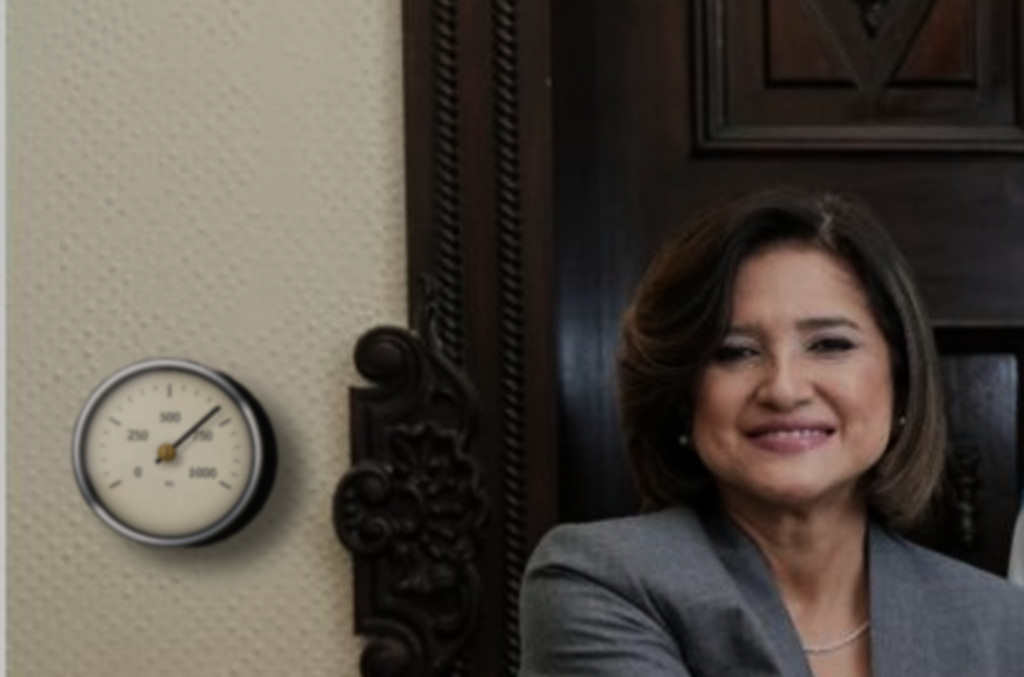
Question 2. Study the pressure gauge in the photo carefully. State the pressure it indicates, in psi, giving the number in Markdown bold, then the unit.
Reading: **700** psi
